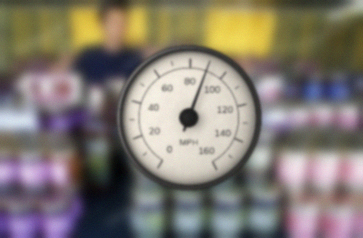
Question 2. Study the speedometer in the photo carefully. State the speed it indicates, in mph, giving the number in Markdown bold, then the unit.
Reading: **90** mph
